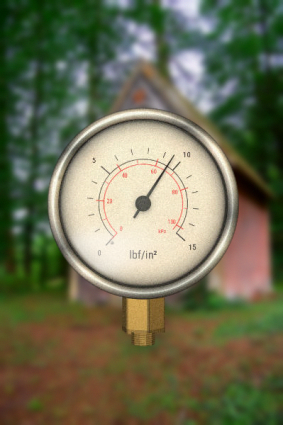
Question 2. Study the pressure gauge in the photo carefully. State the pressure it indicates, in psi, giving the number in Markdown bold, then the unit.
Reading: **9.5** psi
